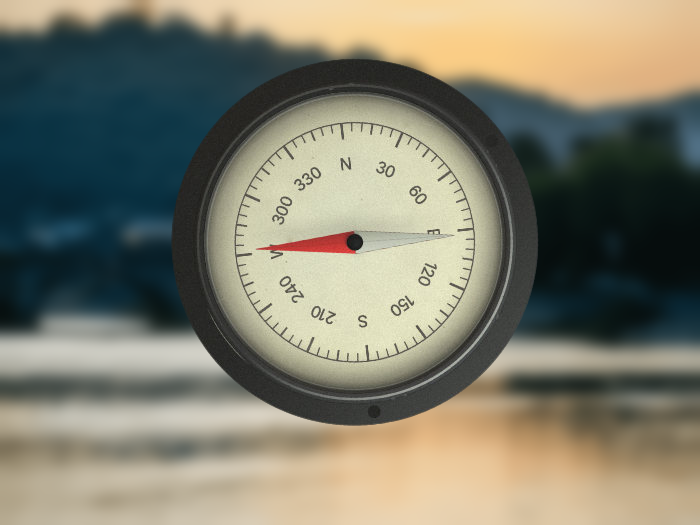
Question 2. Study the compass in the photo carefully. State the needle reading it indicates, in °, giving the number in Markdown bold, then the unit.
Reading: **272.5** °
